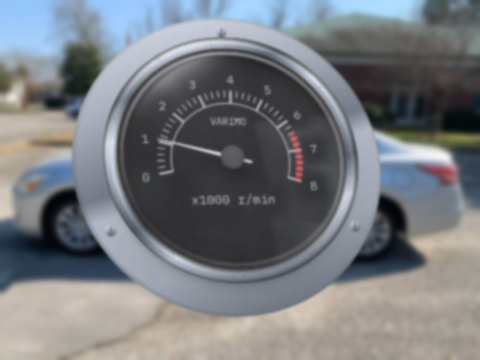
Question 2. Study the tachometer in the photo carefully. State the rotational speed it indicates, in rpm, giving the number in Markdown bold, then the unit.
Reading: **1000** rpm
